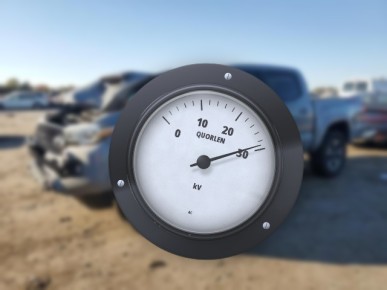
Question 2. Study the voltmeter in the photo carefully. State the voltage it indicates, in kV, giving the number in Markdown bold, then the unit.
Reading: **29** kV
